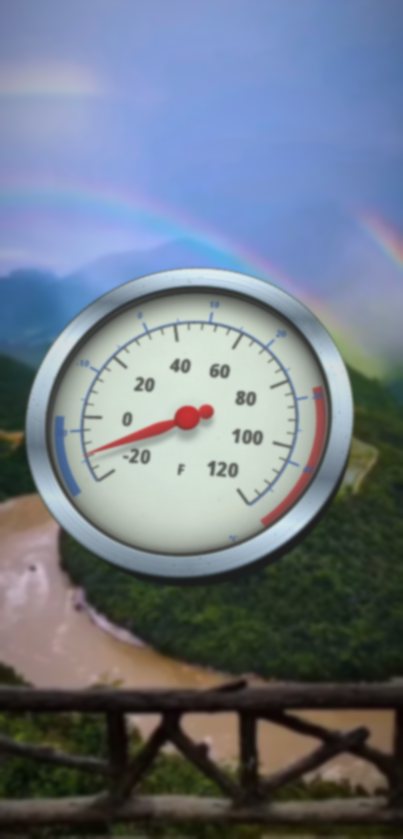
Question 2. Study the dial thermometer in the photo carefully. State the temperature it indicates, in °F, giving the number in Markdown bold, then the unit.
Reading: **-12** °F
